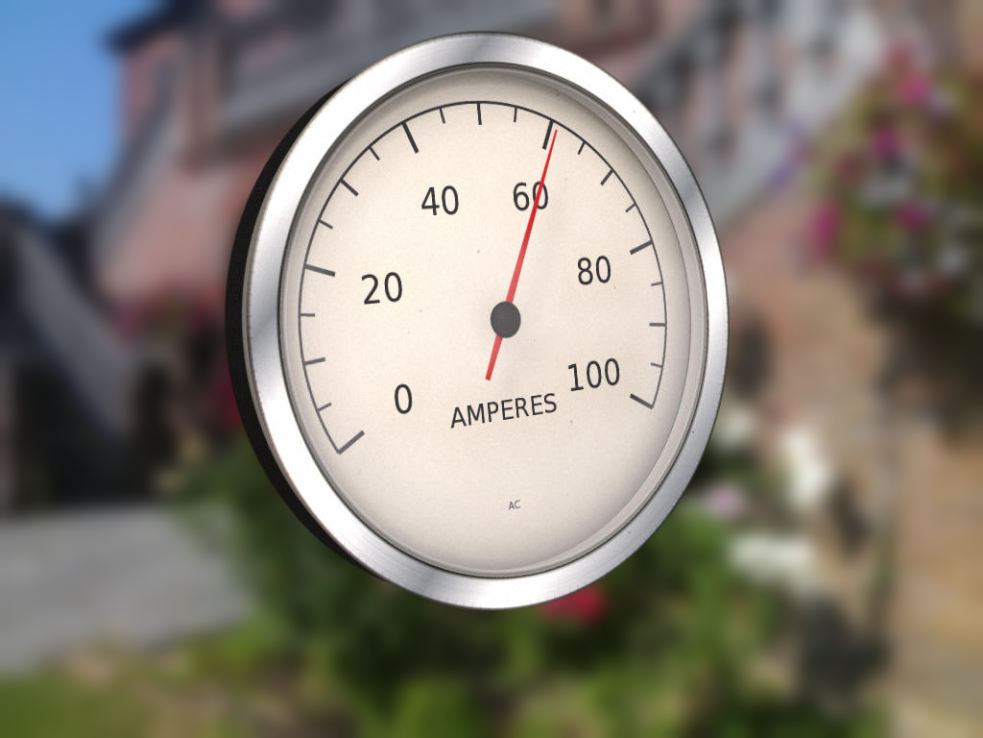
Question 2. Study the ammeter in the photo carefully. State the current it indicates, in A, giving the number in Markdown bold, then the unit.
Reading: **60** A
